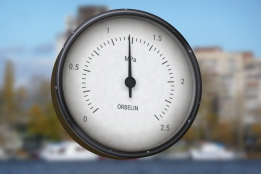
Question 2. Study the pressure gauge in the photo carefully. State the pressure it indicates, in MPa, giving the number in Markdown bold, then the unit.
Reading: **1.2** MPa
